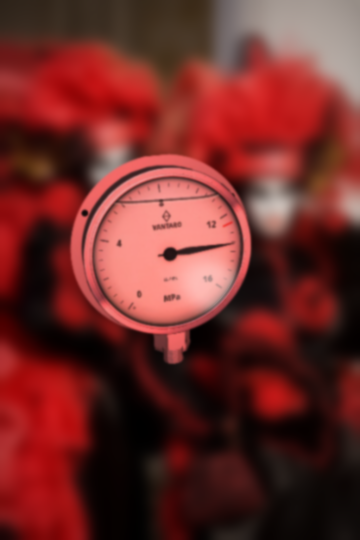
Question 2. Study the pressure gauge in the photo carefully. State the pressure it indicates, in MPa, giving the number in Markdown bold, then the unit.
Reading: **13.5** MPa
